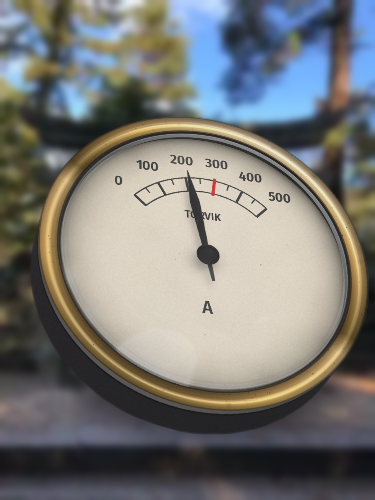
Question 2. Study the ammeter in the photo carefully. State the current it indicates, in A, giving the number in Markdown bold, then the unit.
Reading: **200** A
